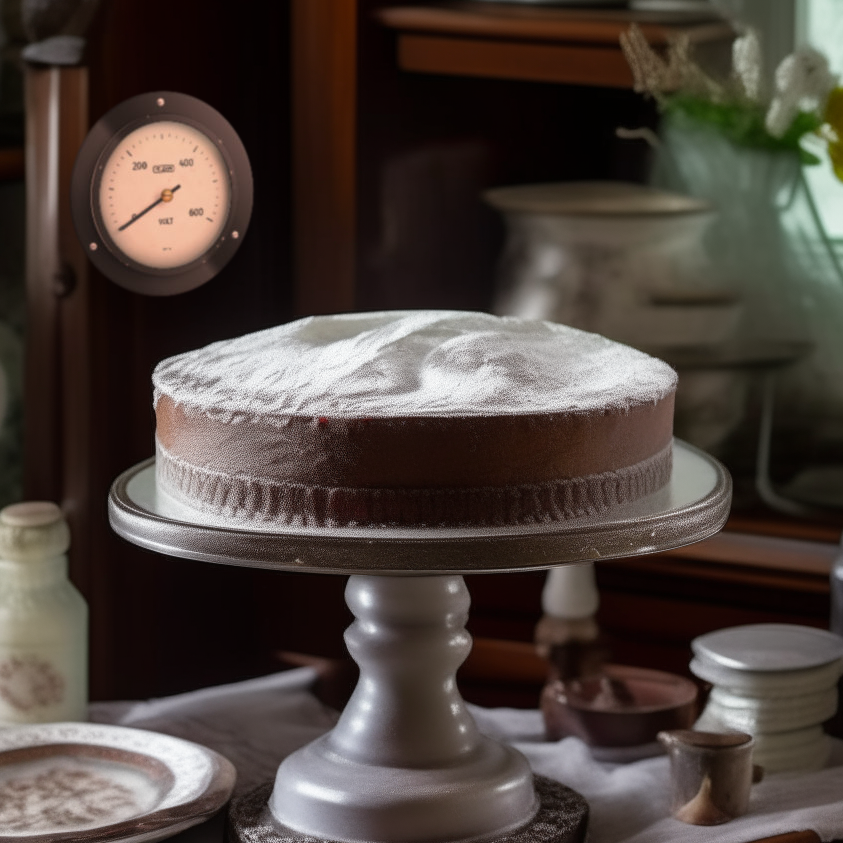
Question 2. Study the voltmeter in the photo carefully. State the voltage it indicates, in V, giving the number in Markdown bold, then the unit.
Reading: **0** V
